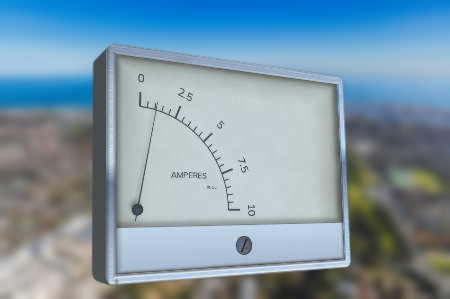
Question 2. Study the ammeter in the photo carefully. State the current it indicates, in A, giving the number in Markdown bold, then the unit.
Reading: **1** A
